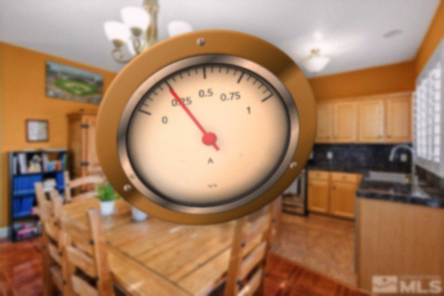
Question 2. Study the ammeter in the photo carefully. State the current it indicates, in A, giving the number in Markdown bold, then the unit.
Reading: **0.25** A
